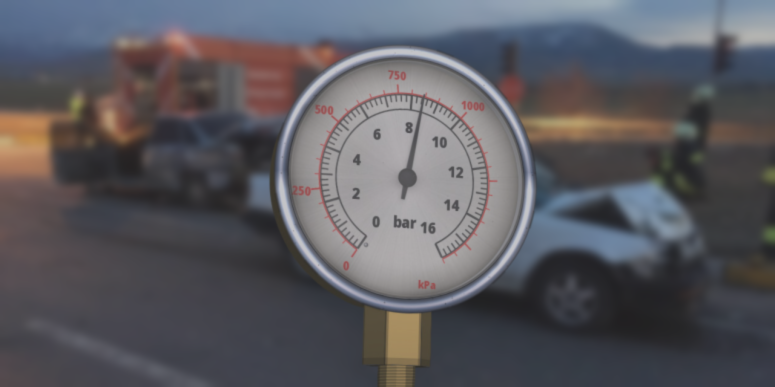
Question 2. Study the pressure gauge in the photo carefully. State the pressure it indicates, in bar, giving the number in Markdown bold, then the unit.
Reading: **8.4** bar
